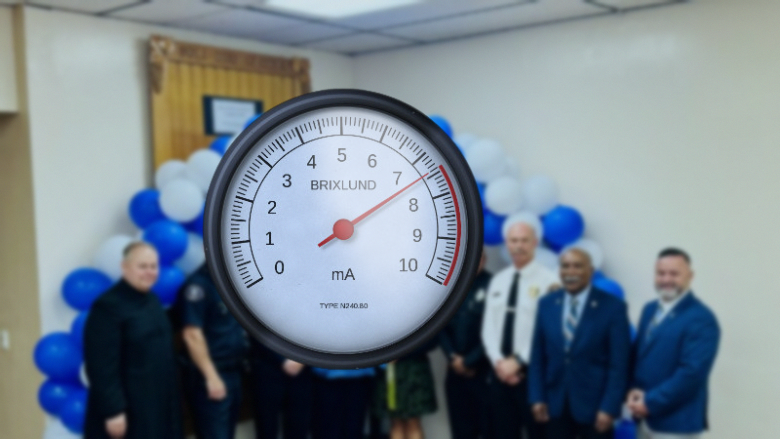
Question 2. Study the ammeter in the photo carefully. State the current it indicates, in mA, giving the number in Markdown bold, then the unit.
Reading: **7.4** mA
